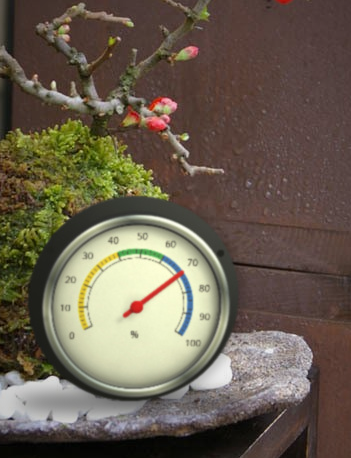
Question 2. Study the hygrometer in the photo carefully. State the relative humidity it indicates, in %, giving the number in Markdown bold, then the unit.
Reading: **70** %
